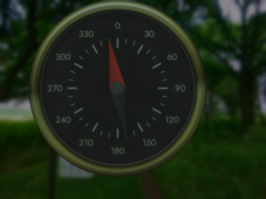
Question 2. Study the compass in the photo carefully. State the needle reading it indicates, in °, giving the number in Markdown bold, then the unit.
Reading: **350** °
